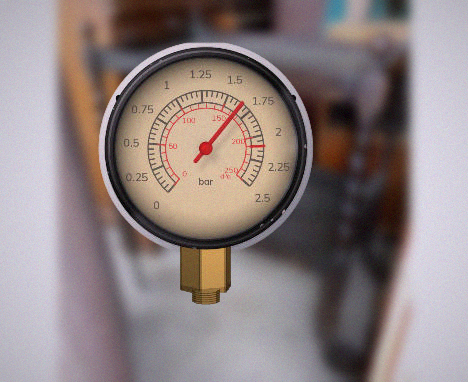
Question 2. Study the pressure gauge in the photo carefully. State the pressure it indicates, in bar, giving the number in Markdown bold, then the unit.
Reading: **1.65** bar
